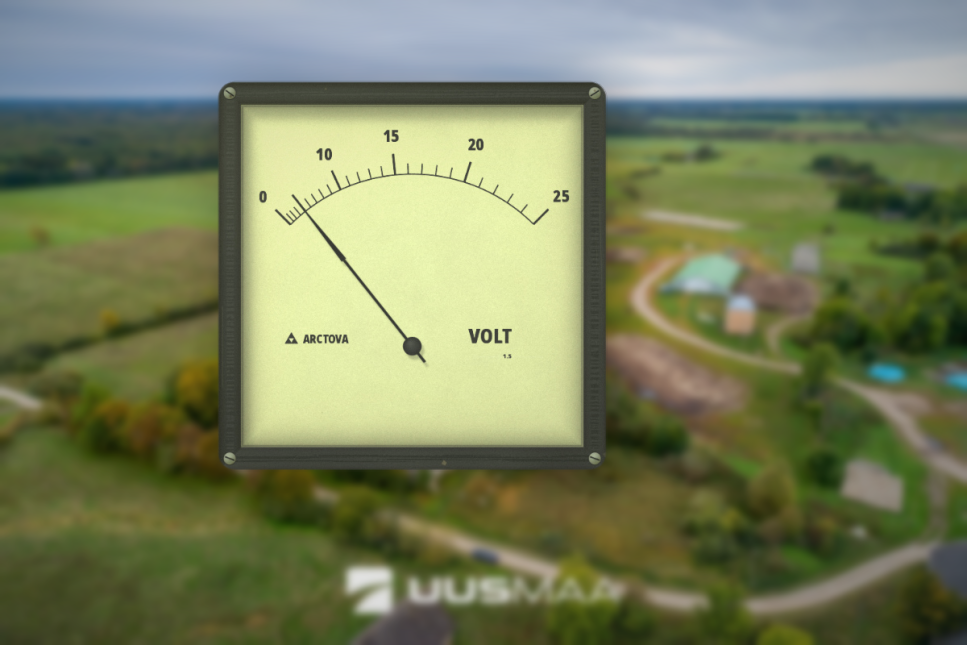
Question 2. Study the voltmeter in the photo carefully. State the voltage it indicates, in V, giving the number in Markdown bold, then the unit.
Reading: **5** V
